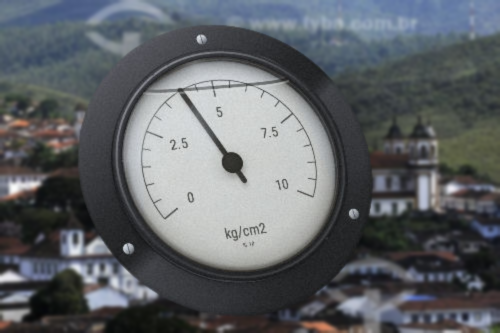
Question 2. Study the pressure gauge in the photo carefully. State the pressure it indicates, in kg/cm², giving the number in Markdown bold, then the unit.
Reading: **4** kg/cm²
